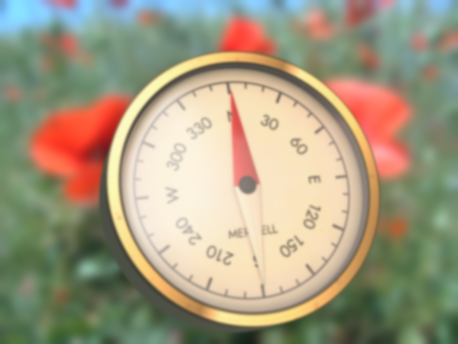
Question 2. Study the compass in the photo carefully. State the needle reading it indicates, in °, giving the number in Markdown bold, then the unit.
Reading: **0** °
